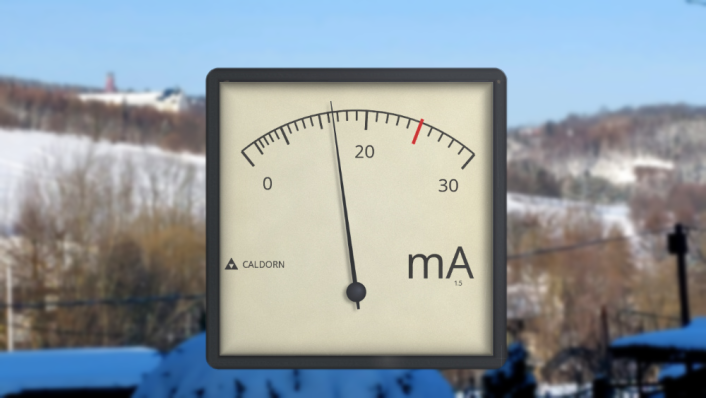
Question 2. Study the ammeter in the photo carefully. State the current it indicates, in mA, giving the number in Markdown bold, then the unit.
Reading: **16.5** mA
